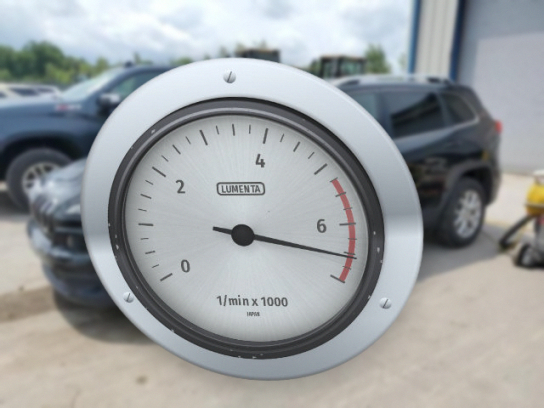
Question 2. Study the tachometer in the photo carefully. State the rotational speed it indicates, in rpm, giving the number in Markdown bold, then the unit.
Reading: **6500** rpm
